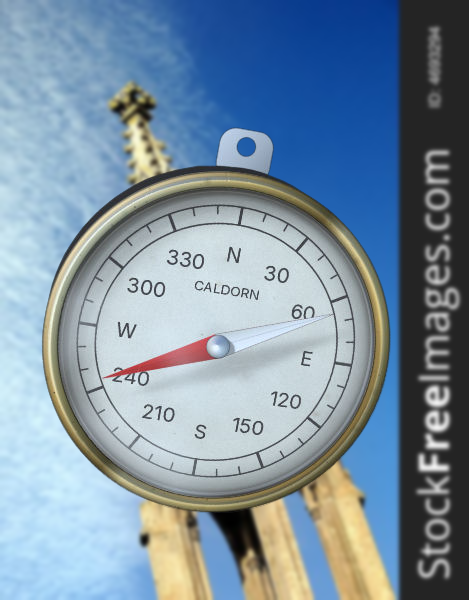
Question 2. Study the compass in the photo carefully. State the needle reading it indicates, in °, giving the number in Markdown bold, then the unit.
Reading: **245** °
